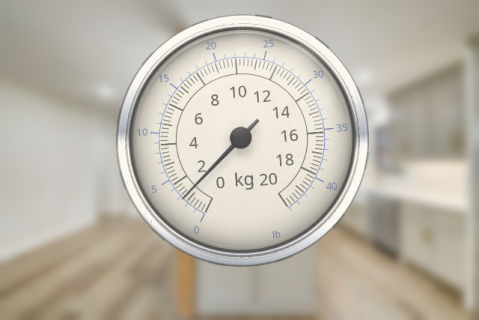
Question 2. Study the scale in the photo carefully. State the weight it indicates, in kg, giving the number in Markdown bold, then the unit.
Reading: **1.2** kg
